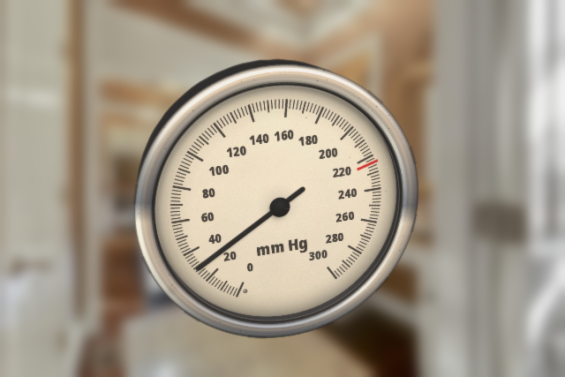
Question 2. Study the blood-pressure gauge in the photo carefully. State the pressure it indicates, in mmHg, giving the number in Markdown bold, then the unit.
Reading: **30** mmHg
